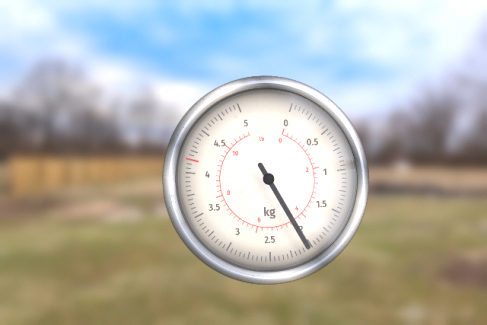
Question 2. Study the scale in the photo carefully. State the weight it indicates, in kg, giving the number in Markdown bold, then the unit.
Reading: **2.05** kg
